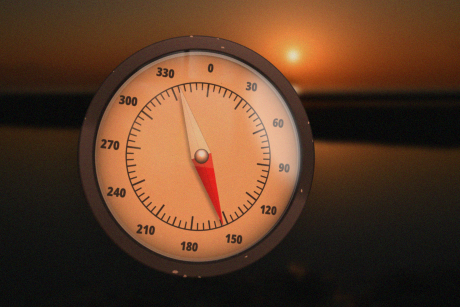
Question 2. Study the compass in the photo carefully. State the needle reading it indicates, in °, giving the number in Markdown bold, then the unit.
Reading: **155** °
